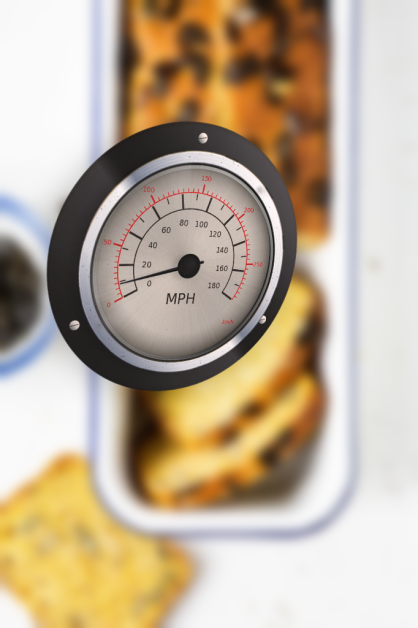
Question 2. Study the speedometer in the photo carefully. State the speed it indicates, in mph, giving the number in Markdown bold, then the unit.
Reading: **10** mph
